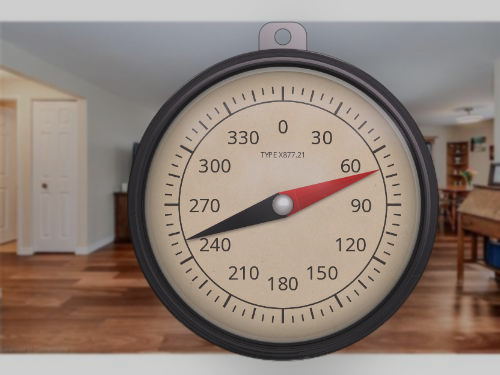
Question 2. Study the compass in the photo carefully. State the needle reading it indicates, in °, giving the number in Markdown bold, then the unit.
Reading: **70** °
